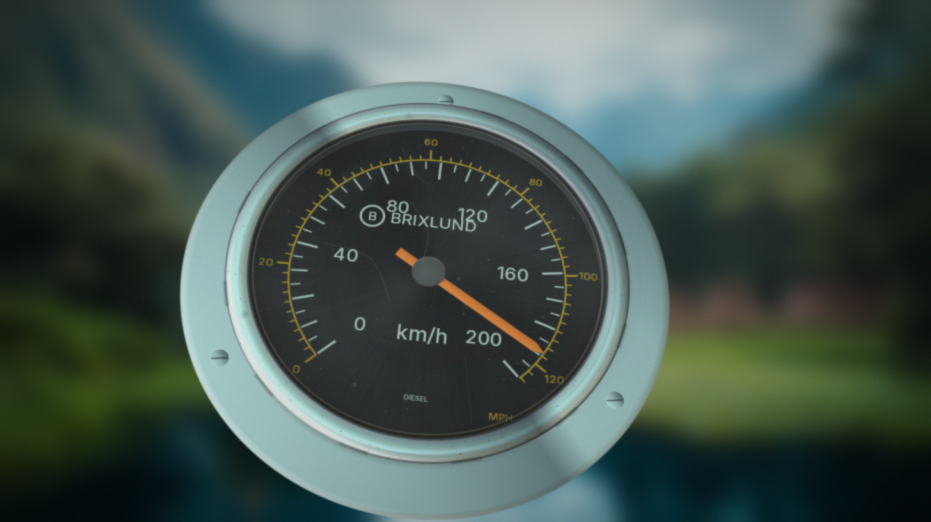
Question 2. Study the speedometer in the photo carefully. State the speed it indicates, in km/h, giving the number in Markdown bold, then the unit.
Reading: **190** km/h
